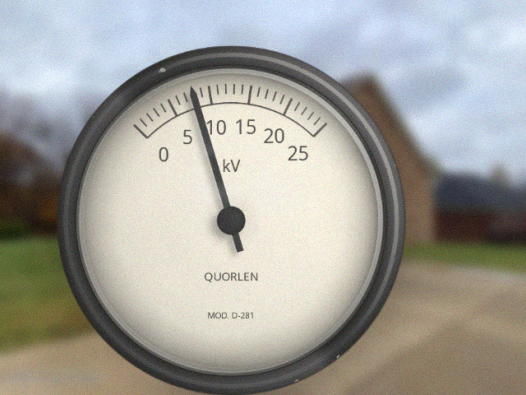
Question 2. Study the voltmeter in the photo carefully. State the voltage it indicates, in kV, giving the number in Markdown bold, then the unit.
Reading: **8** kV
